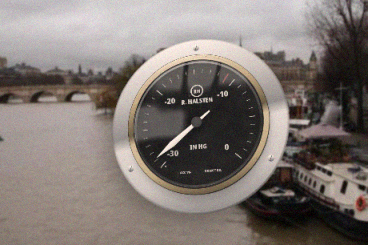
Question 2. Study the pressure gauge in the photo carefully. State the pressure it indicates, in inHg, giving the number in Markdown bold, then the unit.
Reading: **-29** inHg
